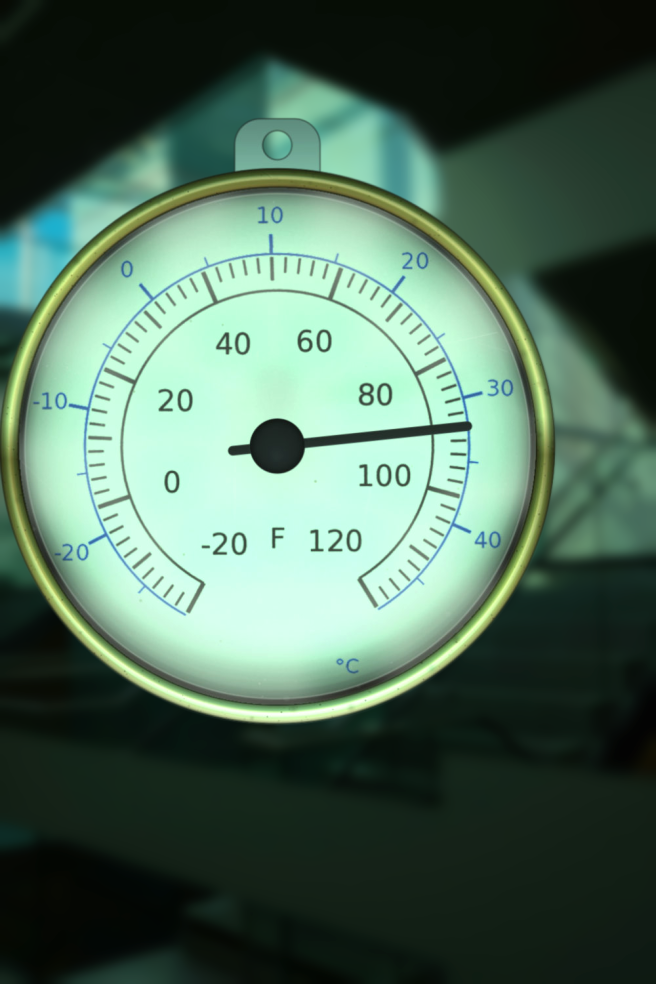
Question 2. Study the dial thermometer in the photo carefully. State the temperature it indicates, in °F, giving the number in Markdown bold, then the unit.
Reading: **90** °F
